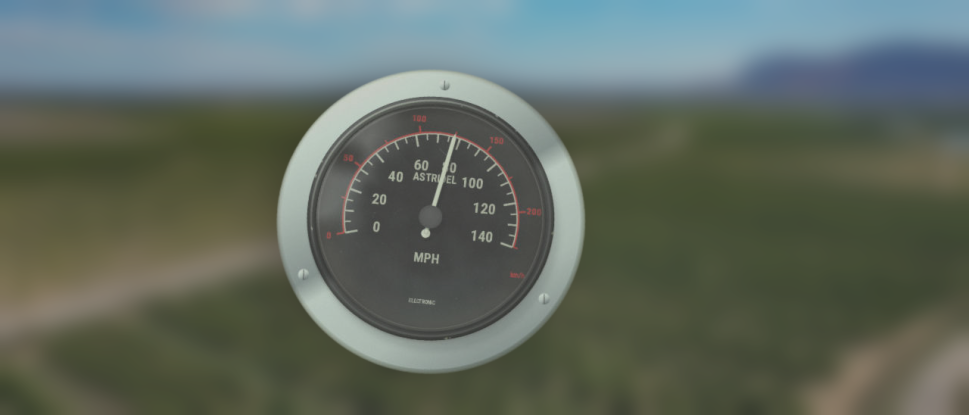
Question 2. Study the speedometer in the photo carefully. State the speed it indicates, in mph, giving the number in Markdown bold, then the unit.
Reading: **77.5** mph
